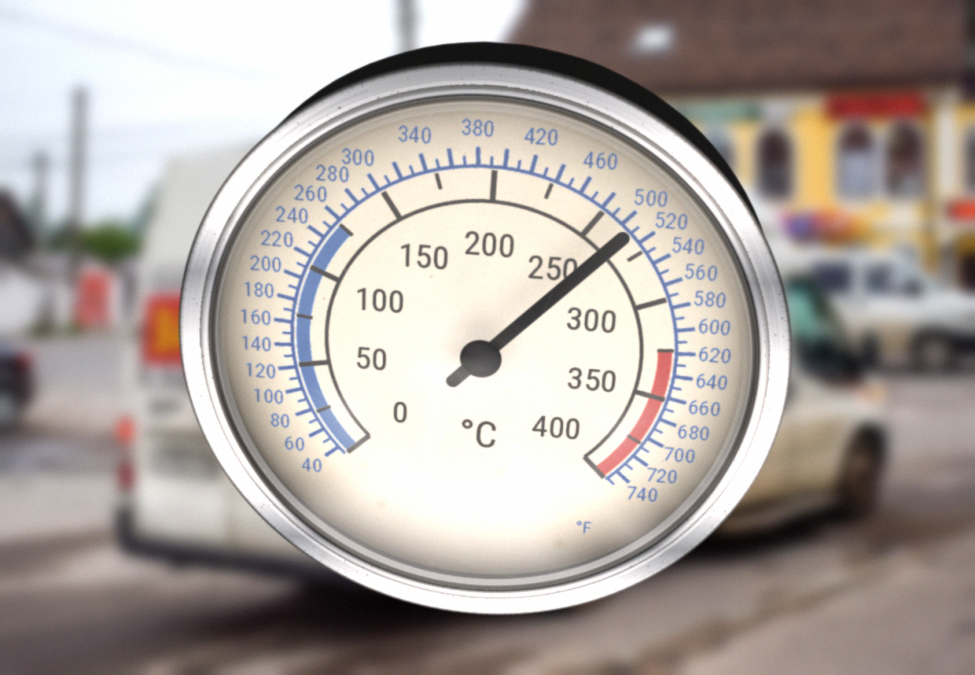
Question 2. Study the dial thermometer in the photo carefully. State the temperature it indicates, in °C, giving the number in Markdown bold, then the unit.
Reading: **262.5** °C
